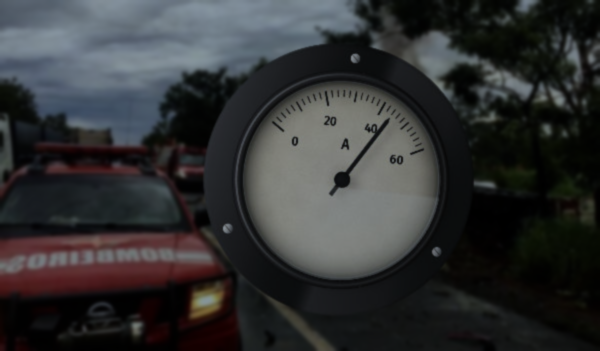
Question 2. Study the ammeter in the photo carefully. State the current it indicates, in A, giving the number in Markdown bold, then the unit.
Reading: **44** A
